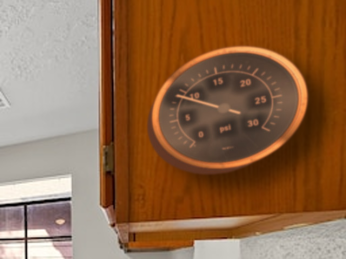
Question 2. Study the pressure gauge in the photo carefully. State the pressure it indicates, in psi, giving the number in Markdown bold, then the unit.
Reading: **9** psi
